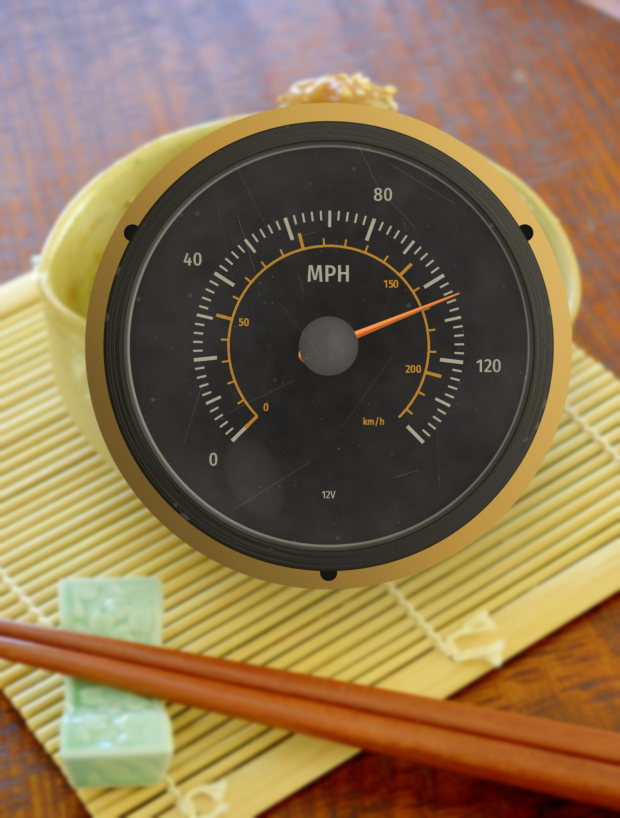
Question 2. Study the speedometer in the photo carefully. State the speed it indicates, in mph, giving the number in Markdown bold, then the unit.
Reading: **105** mph
